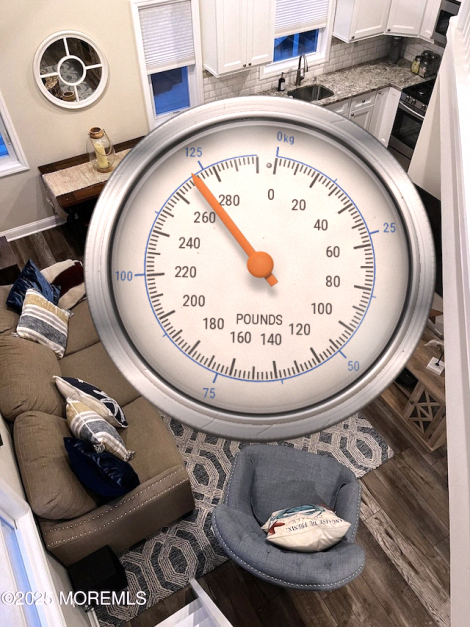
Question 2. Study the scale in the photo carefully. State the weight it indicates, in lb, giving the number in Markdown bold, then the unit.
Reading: **270** lb
